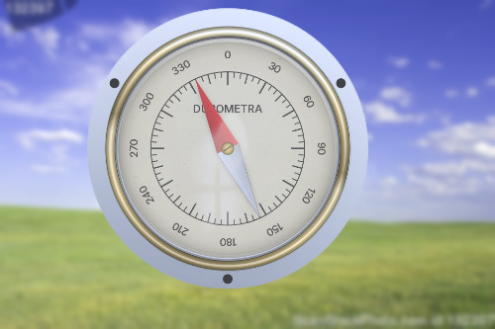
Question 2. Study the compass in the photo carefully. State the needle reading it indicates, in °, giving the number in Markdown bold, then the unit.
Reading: **335** °
